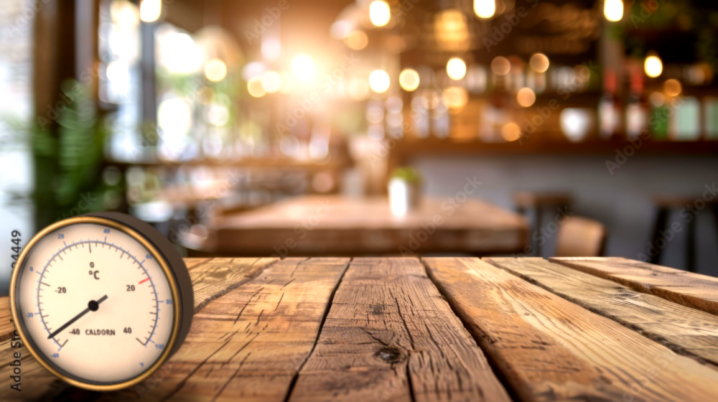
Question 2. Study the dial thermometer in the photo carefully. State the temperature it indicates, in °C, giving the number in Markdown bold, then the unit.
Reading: **-36** °C
